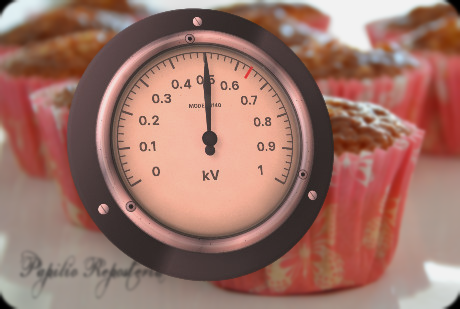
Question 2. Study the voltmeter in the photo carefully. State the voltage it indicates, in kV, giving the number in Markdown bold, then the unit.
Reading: **0.5** kV
